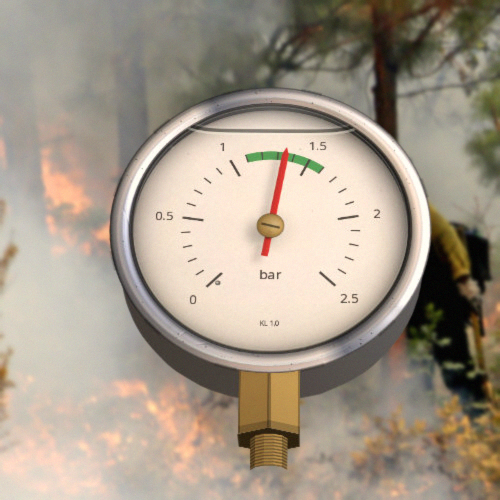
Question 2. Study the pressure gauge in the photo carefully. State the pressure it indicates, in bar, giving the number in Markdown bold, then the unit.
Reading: **1.35** bar
